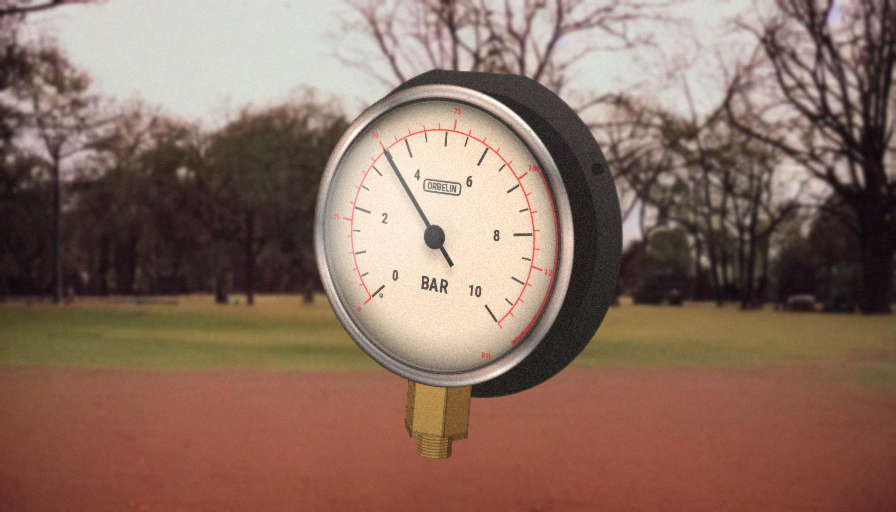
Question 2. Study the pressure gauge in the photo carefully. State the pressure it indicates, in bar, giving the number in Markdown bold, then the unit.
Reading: **3.5** bar
